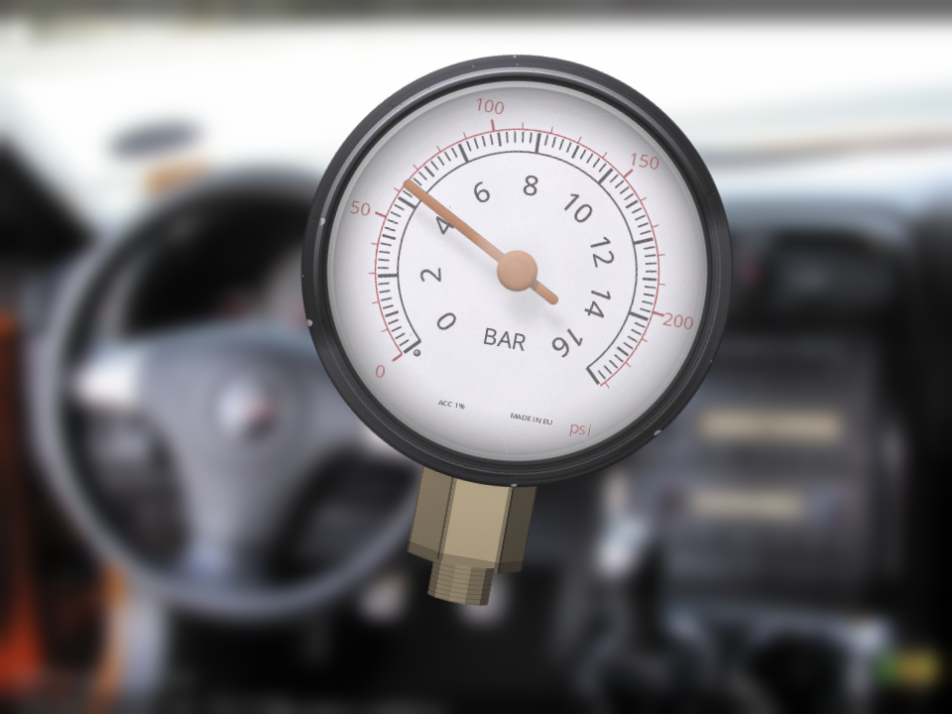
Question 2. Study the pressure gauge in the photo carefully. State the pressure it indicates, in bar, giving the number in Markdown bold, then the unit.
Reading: **4.4** bar
